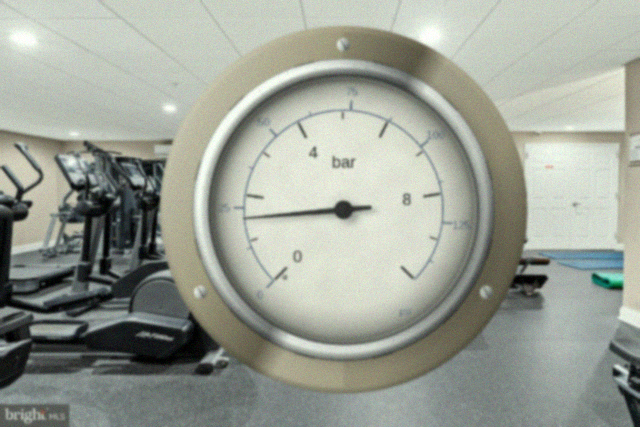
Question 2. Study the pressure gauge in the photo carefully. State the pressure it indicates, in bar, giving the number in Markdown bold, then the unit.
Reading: **1.5** bar
